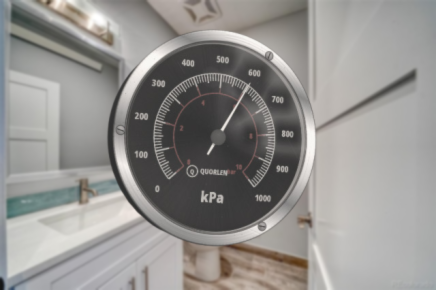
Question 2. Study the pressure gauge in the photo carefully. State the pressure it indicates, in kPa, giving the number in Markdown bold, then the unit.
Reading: **600** kPa
